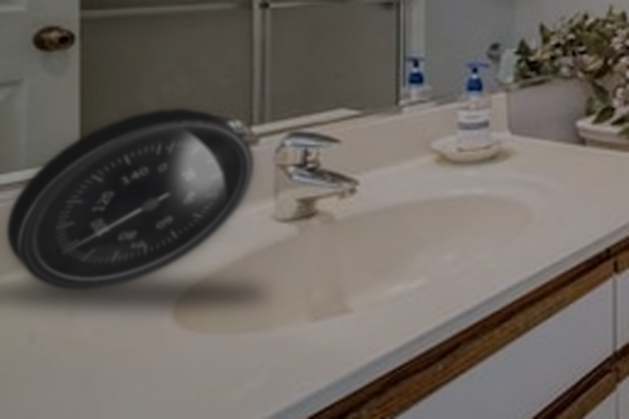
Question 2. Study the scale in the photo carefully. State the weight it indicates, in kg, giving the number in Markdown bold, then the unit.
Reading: **100** kg
